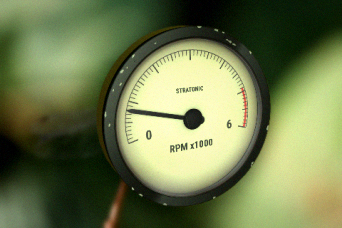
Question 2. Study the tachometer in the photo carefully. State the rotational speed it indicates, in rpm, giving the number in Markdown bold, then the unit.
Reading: **800** rpm
